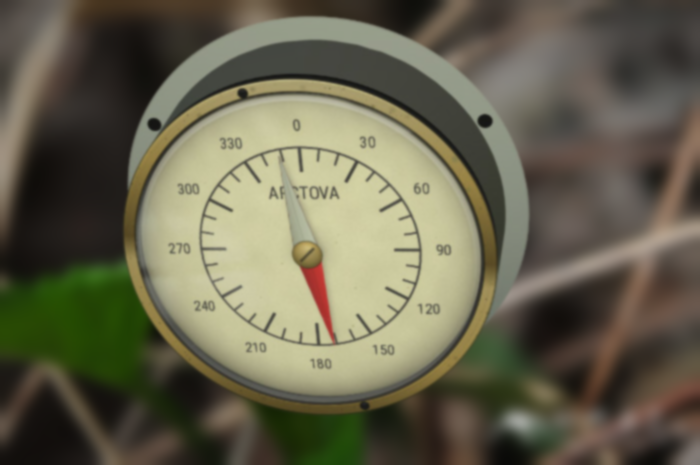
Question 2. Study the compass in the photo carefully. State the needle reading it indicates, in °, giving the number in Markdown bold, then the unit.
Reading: **170** °
